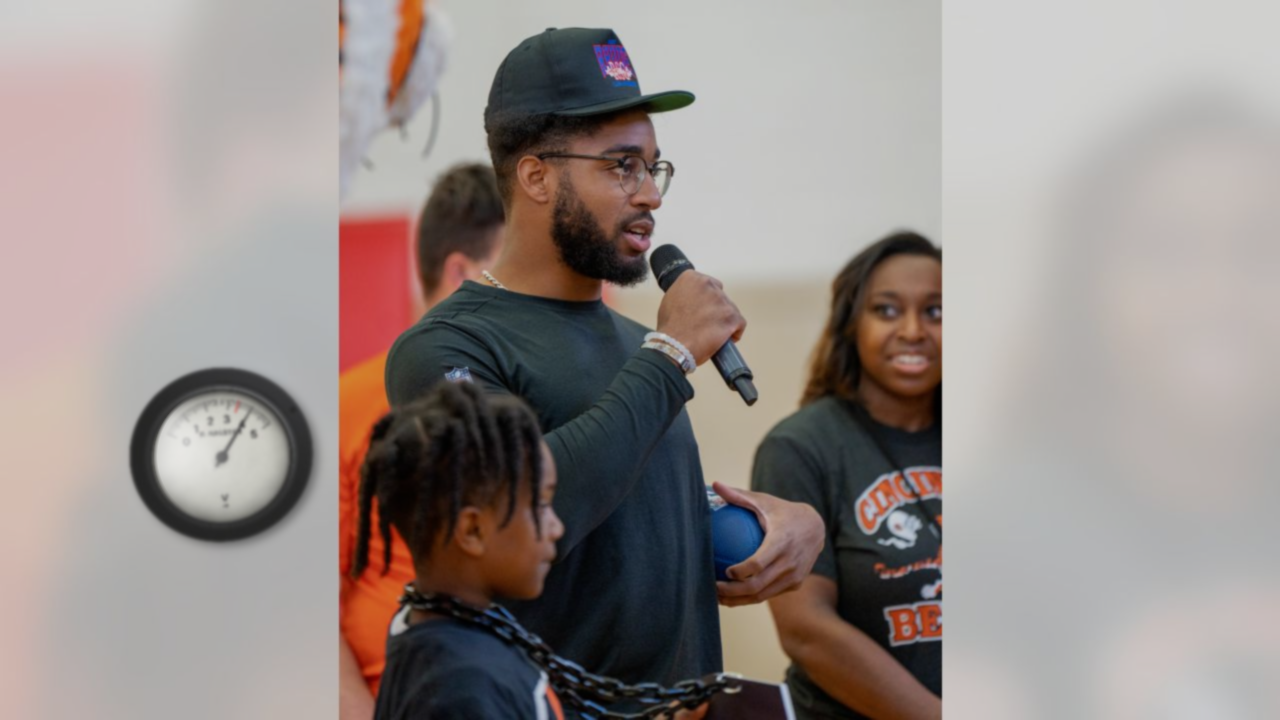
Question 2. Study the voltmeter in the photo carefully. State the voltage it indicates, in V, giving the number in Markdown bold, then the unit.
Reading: **4** V
